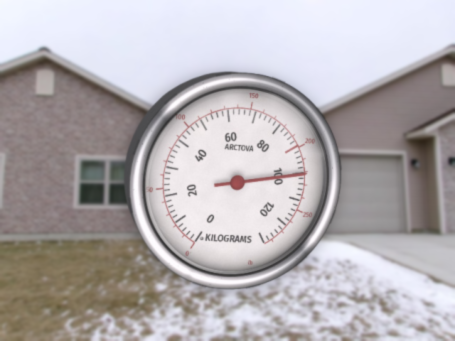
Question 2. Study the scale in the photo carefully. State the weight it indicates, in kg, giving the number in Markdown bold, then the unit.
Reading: **100** kg
